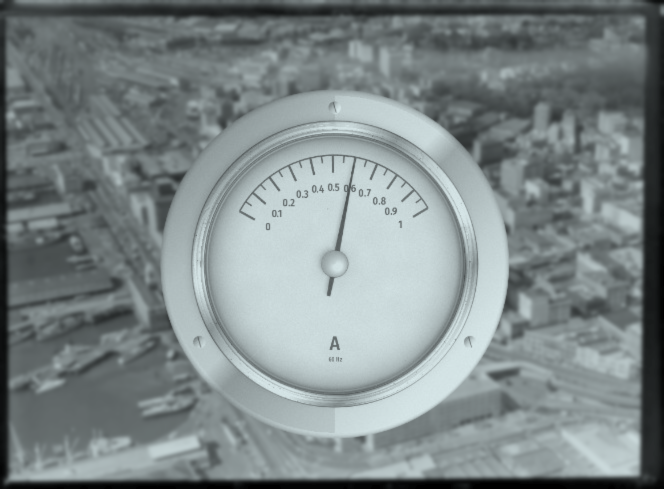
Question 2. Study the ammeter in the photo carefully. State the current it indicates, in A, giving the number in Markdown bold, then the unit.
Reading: **0.6** A
